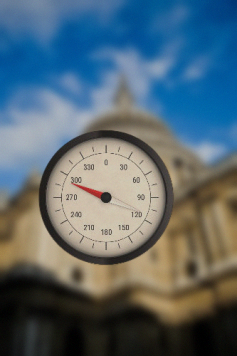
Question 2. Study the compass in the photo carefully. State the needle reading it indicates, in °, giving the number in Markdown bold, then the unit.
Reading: **292.5** °
